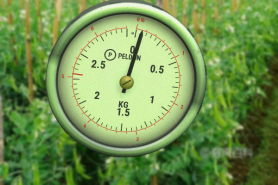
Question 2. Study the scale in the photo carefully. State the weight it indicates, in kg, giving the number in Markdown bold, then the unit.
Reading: **0.05** kg
